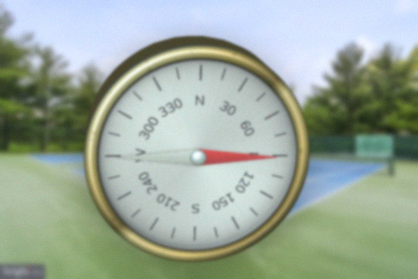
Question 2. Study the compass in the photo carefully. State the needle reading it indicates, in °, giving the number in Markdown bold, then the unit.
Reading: **90** °
